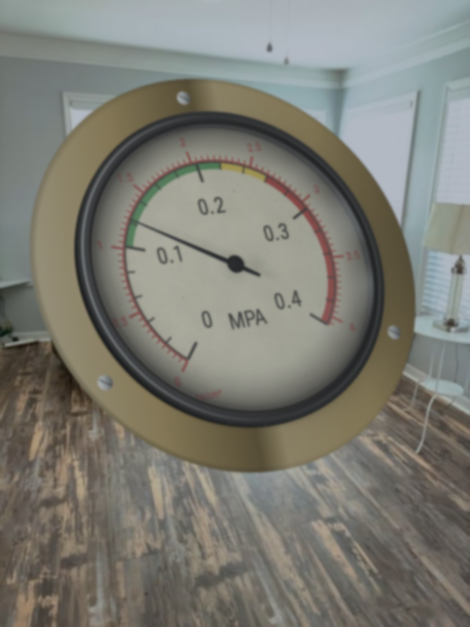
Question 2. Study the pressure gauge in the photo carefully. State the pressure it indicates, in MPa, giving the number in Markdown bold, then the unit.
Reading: **0.12** MPa
